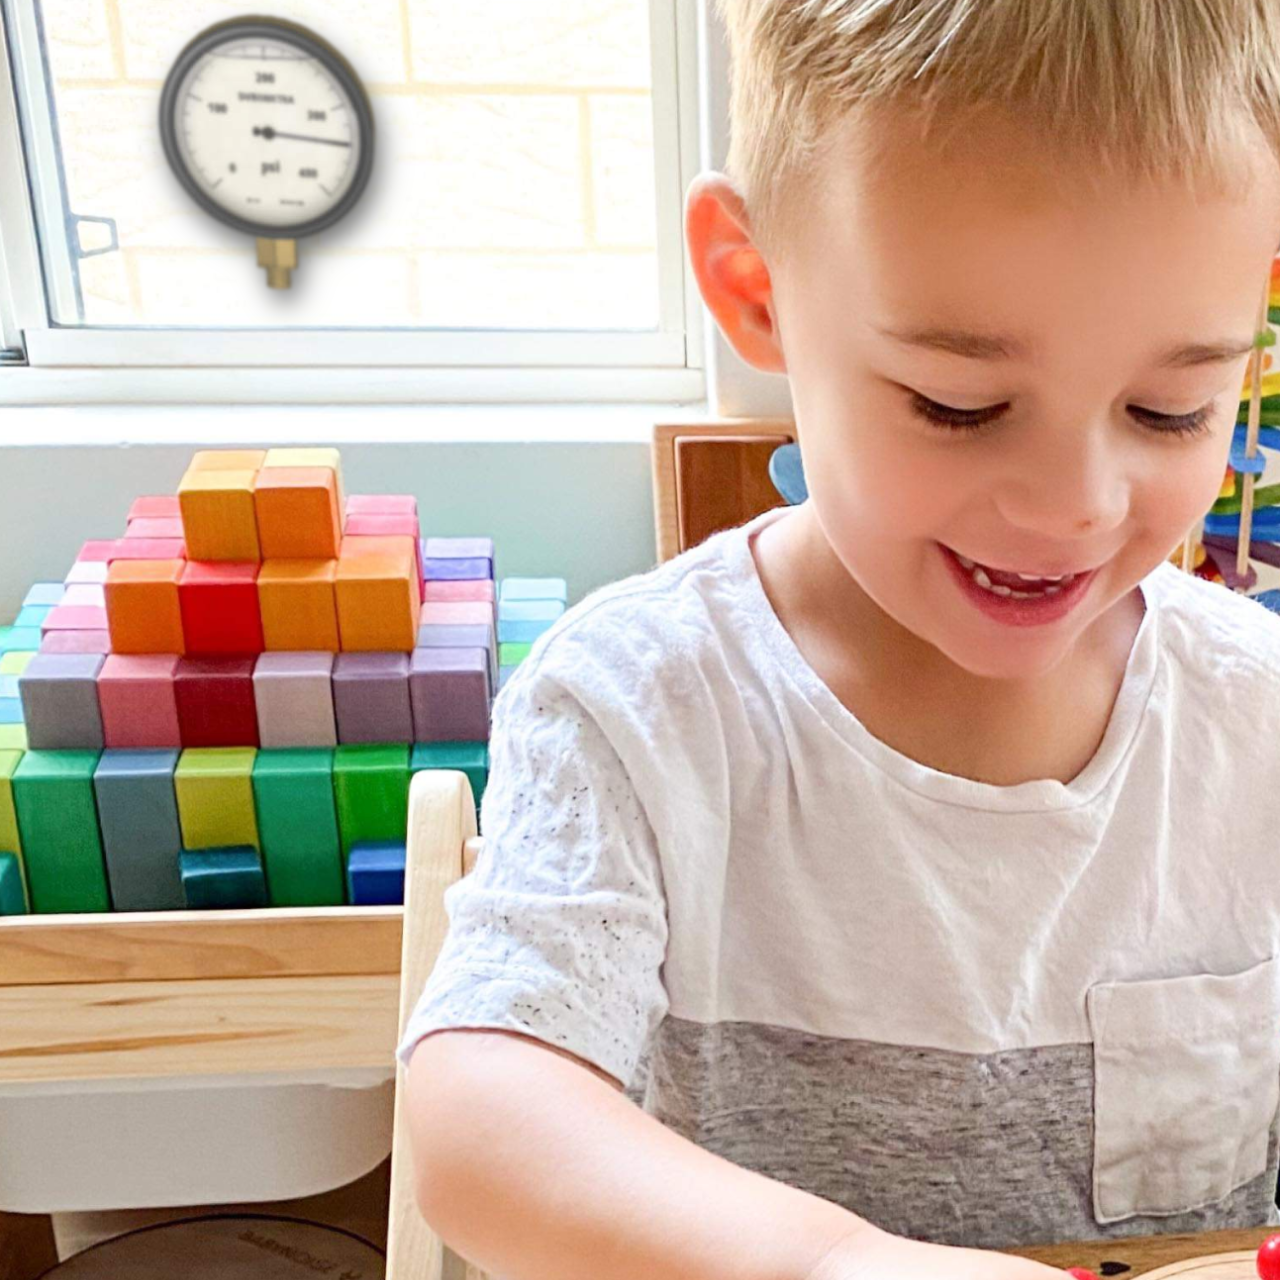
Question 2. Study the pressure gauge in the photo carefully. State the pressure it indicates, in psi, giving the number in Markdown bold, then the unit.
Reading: **340** psi
